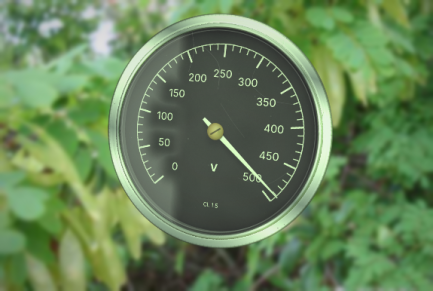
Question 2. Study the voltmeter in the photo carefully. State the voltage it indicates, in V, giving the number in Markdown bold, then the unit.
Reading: **490** V
